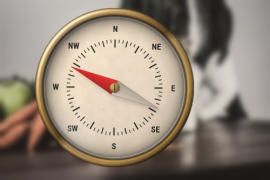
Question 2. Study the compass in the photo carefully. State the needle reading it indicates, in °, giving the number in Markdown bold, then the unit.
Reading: **295** °
